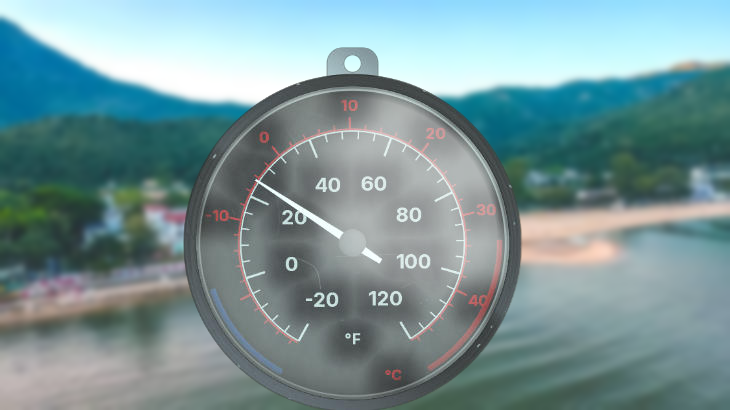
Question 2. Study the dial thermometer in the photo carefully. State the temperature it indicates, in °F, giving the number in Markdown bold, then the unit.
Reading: **24** °F
